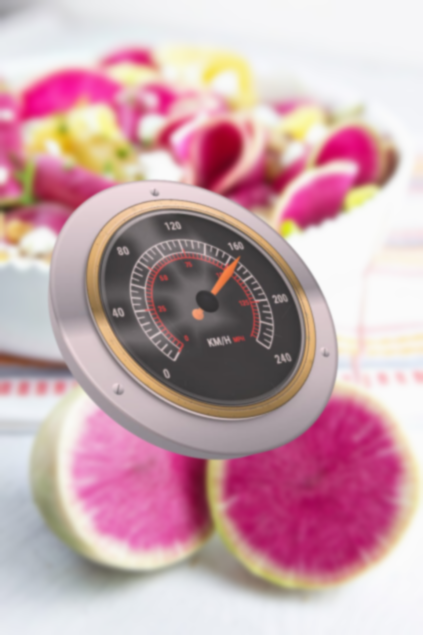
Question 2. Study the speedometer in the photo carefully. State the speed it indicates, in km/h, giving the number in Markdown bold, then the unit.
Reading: **165** km/h
